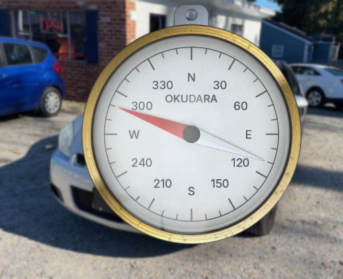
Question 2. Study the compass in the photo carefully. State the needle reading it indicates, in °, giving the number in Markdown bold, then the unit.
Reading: **290** °
